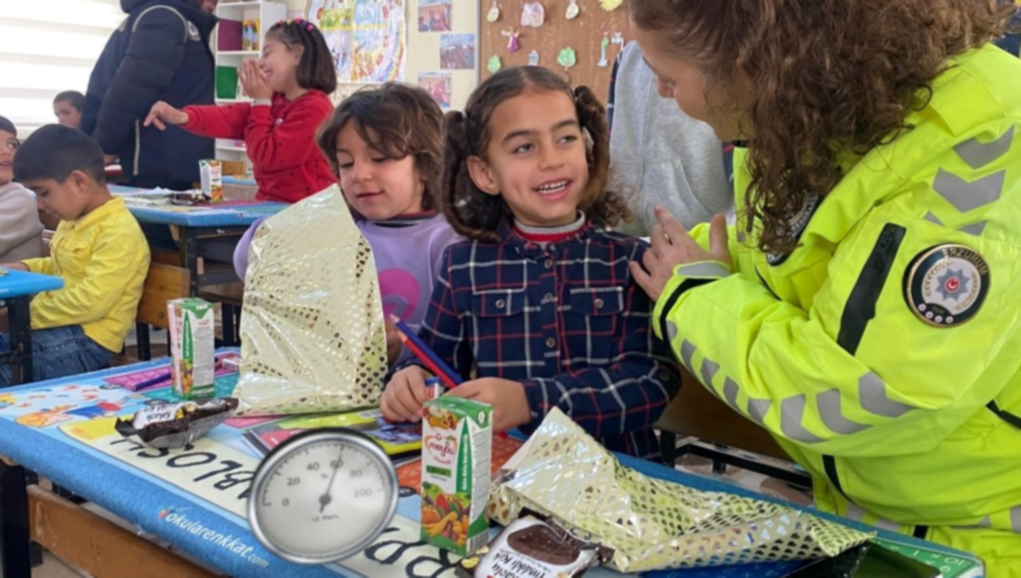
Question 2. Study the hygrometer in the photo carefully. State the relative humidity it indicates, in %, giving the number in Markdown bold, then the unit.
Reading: **60** %
